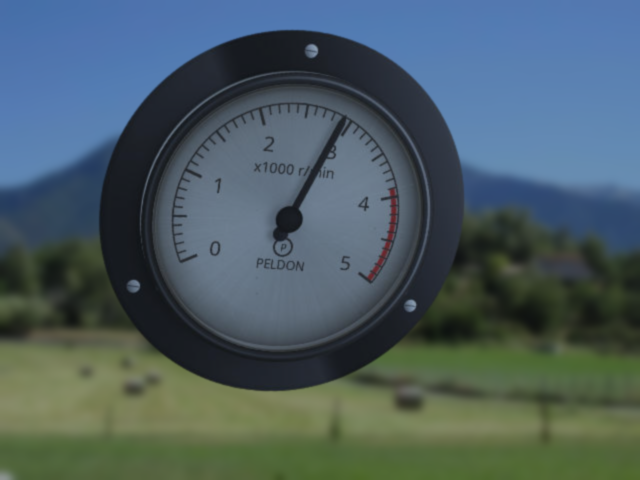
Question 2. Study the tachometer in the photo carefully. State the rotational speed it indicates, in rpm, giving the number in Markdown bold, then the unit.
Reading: **2900** rpm
